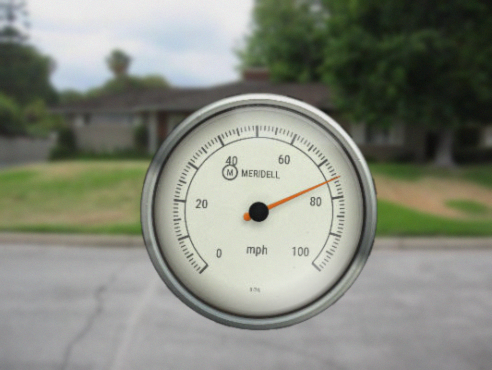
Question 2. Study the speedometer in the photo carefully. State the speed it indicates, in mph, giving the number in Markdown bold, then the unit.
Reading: **75** mph
